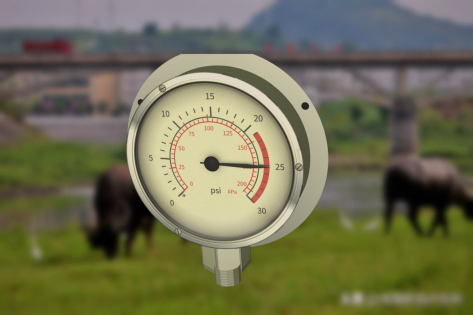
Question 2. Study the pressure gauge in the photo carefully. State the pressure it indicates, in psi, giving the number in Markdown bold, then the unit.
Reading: **25** psi
